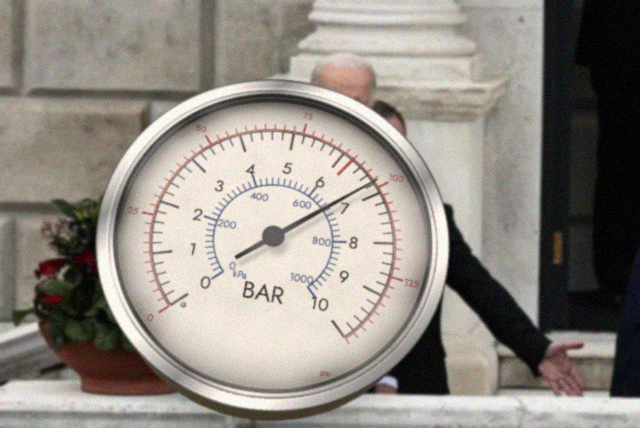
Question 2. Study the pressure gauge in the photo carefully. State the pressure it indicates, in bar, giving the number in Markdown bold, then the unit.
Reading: **6.8** bar
